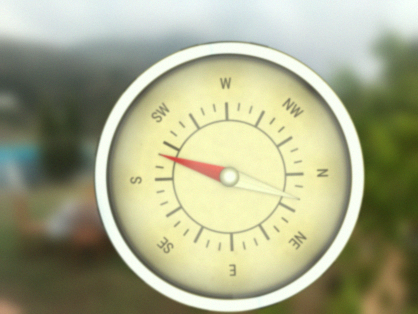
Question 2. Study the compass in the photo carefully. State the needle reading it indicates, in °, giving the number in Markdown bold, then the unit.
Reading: **200** °
